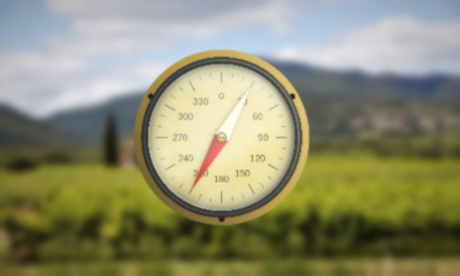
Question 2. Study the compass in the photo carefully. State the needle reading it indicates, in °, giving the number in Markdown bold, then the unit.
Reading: **210** °
